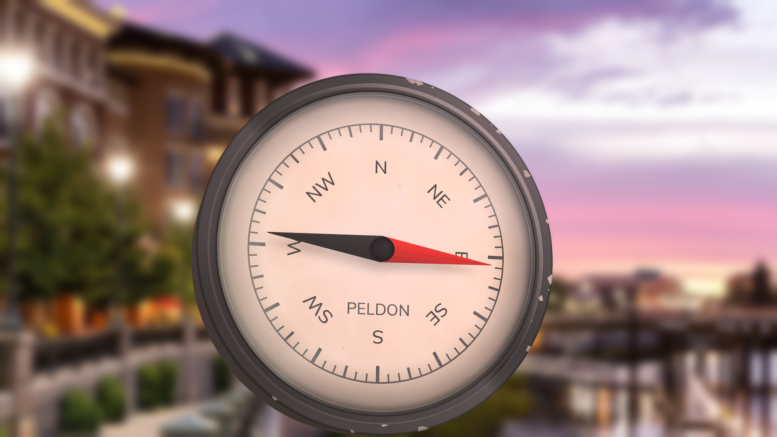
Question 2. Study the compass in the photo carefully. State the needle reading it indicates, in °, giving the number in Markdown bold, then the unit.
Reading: **95** °
